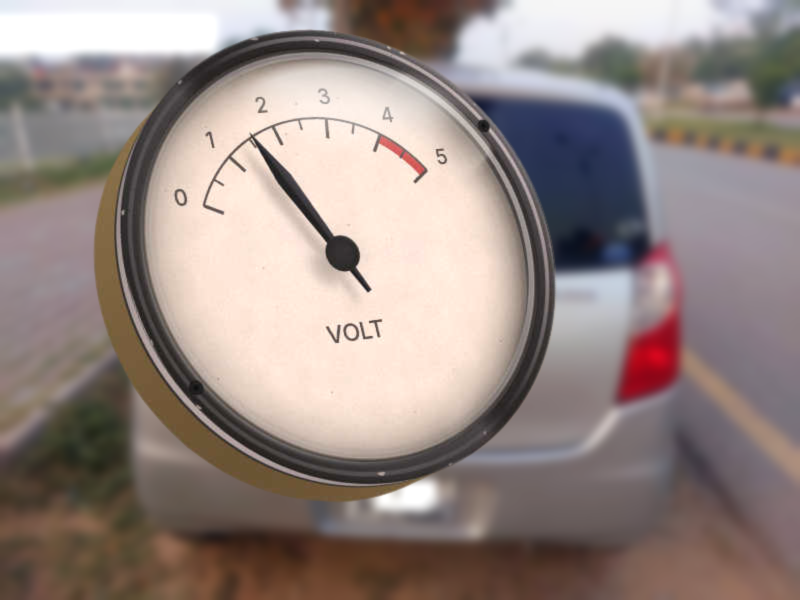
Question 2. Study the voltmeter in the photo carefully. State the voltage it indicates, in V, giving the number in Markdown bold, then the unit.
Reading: **1.5** V
